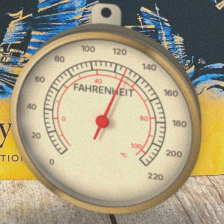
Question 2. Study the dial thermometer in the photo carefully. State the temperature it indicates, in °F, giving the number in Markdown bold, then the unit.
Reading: **128** °F
